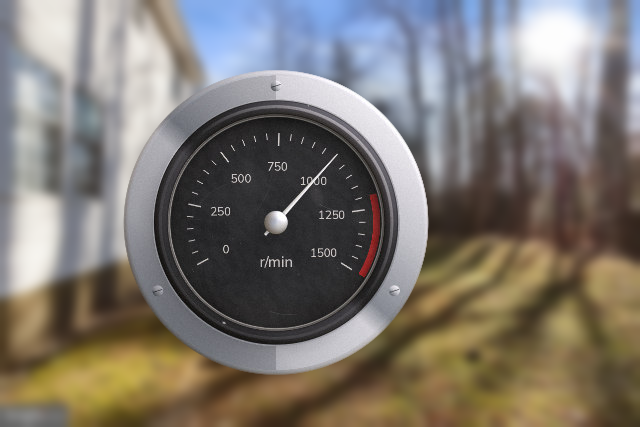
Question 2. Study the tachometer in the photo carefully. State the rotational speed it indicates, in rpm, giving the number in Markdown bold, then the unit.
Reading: **1000** rpm
